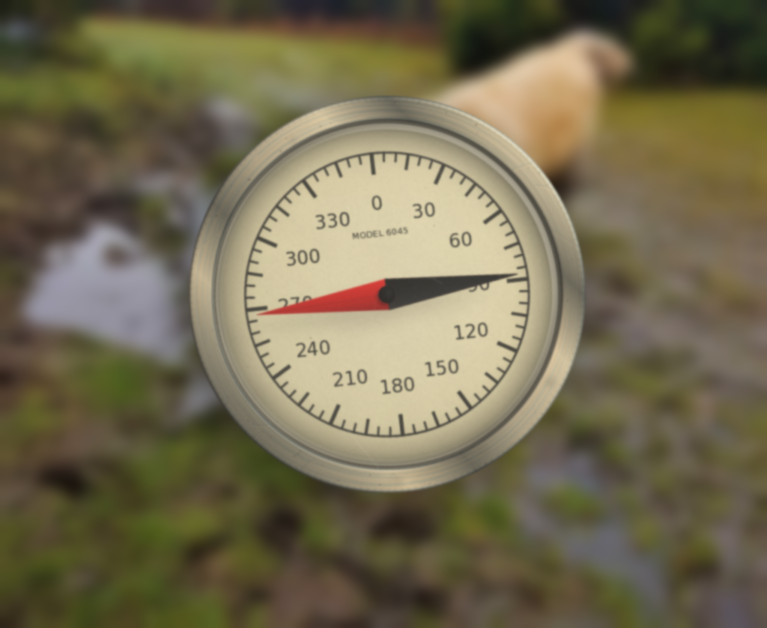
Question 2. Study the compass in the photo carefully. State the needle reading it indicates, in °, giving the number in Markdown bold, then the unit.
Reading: **267.5** °
